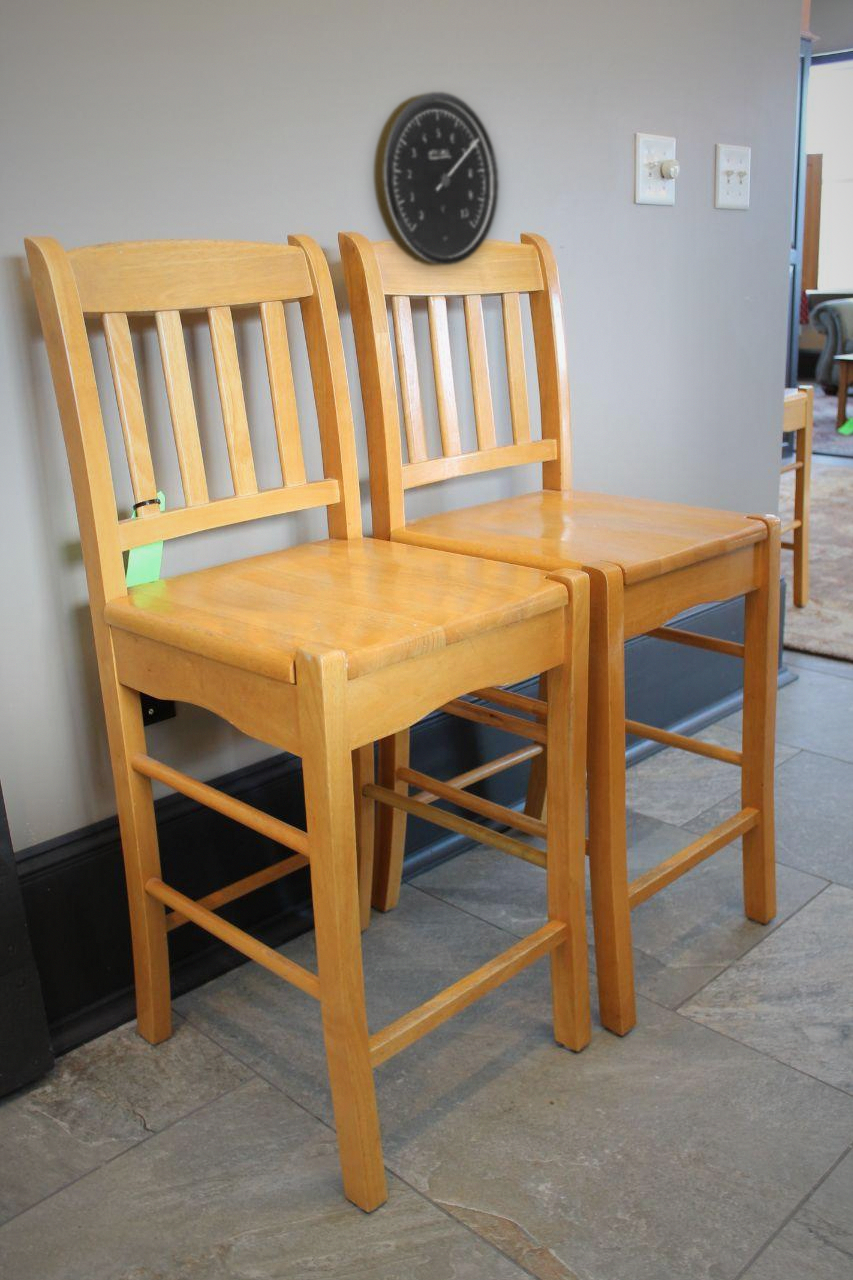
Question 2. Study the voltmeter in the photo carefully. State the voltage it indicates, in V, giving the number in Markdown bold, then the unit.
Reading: **7** V
